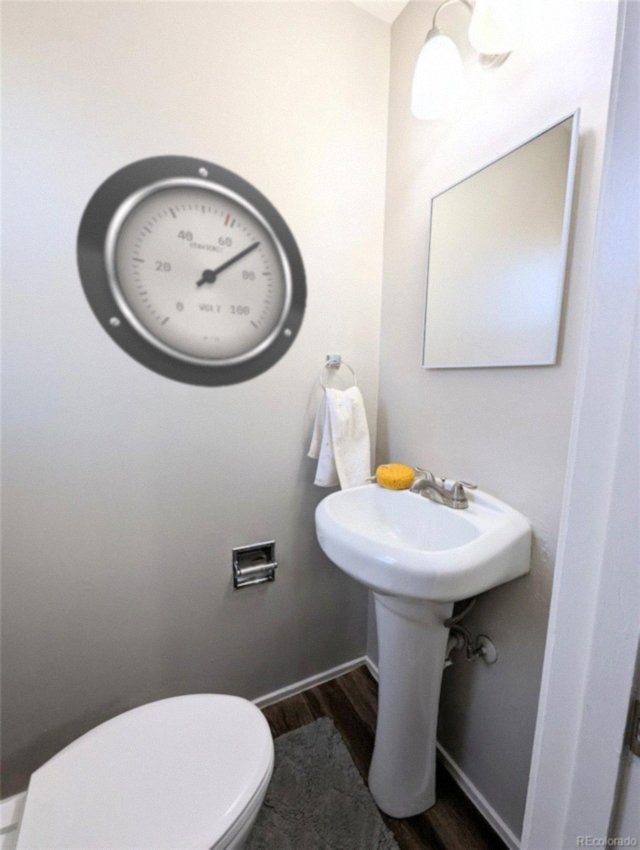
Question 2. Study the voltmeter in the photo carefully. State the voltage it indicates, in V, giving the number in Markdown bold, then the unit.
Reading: **70** V
